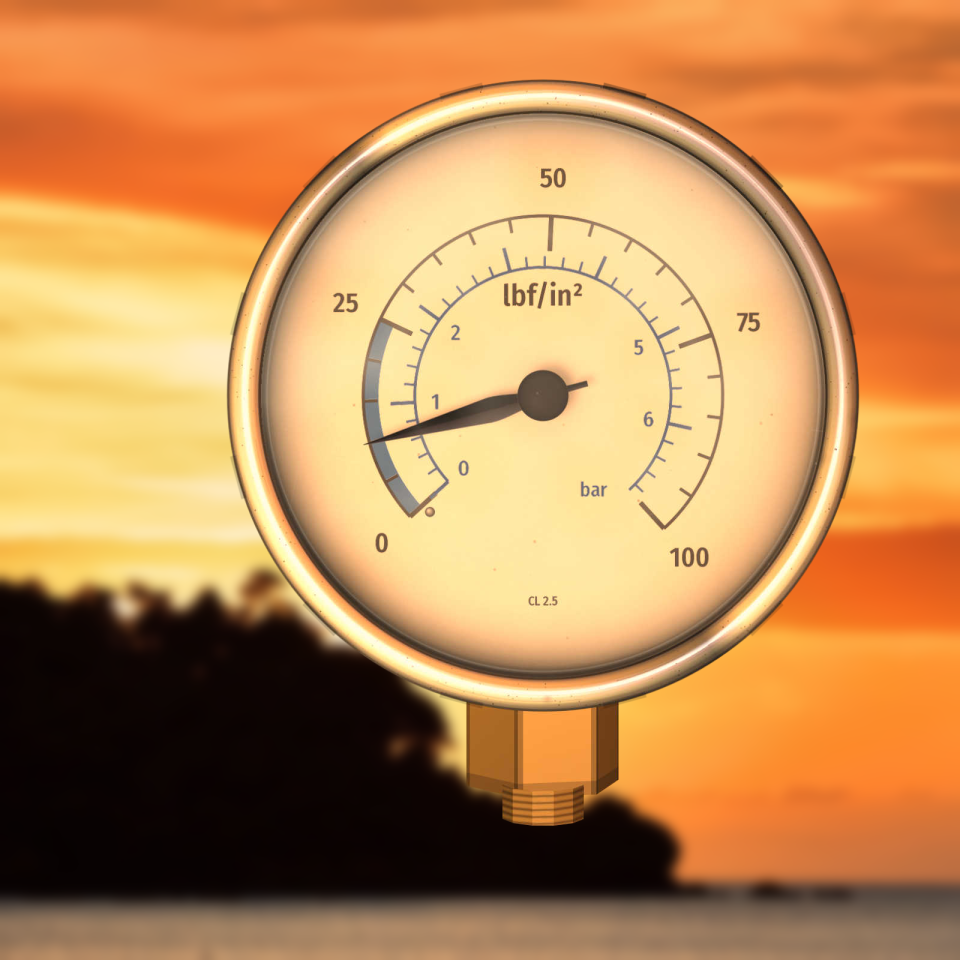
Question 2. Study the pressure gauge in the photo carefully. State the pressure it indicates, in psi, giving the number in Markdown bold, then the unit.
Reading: **10** psi
